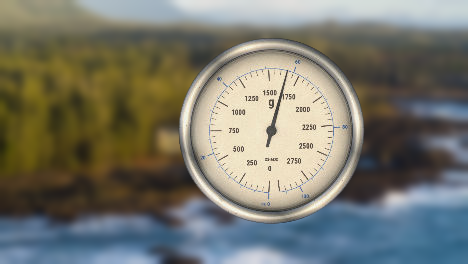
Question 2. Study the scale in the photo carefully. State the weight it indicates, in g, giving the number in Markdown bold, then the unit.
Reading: **1650** g
